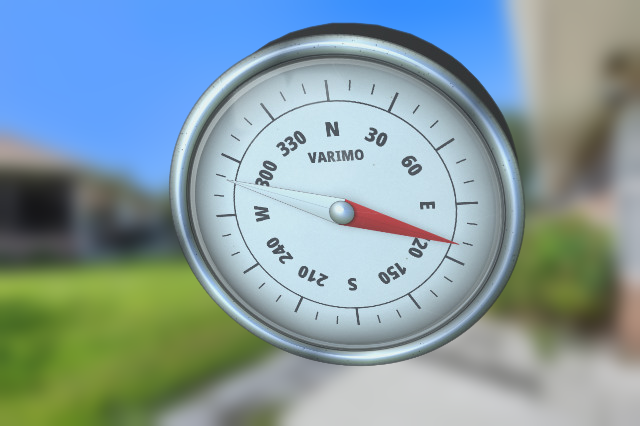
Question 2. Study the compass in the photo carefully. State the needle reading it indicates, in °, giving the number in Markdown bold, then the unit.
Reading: **110** °
